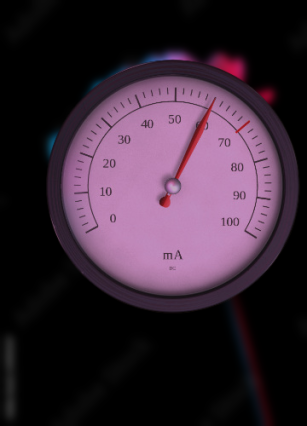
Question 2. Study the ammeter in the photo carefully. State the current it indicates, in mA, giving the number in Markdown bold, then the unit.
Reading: **60** mA
